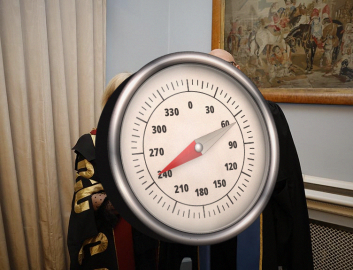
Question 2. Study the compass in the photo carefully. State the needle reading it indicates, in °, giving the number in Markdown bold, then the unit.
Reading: **245** °
